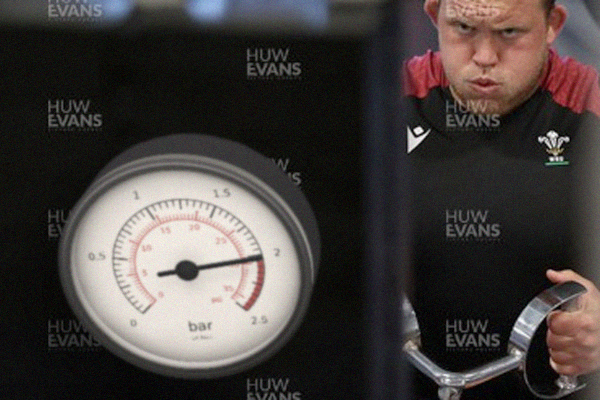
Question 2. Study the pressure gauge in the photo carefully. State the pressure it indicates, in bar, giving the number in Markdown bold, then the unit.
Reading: **2** bar
